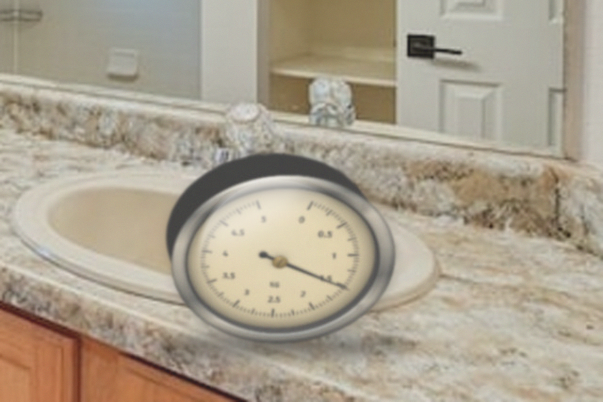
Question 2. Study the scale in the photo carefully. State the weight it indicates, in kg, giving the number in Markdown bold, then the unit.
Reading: **1.5** kg
